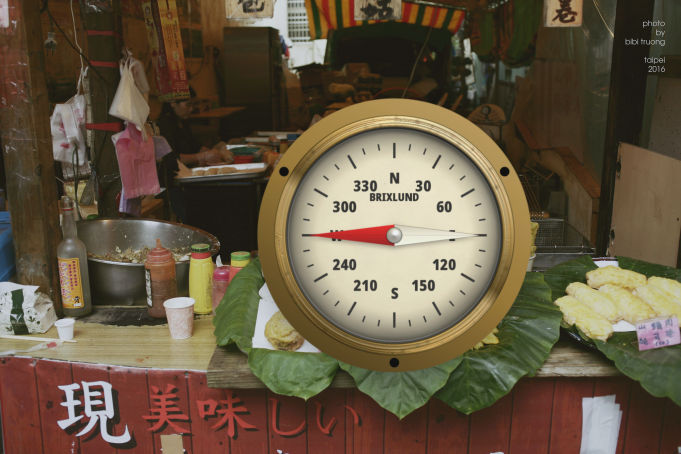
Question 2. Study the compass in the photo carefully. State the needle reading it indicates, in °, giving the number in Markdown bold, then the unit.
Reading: **270** °
